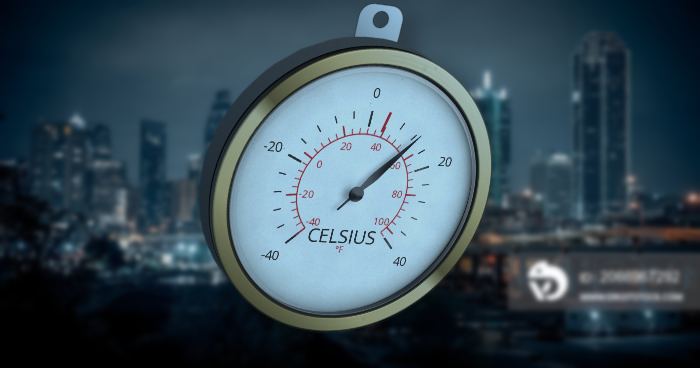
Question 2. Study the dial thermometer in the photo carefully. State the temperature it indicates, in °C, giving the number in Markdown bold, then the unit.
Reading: **12** °C
